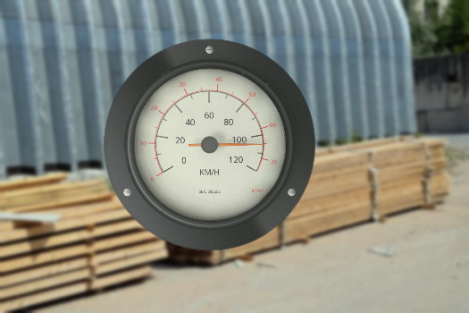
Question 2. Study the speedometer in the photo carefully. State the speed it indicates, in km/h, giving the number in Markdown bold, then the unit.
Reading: **105** km/h
